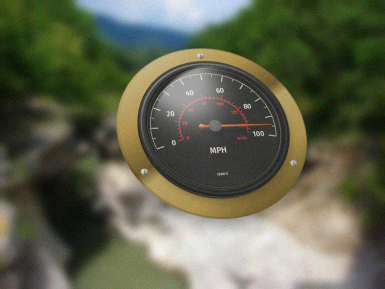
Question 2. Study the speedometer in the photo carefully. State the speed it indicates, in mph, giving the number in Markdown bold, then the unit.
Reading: **95** mph
